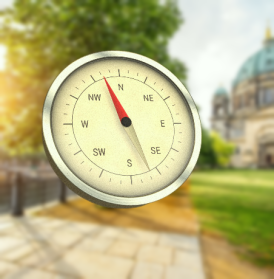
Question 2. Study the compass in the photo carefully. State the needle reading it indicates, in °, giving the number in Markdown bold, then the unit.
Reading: **340** °
